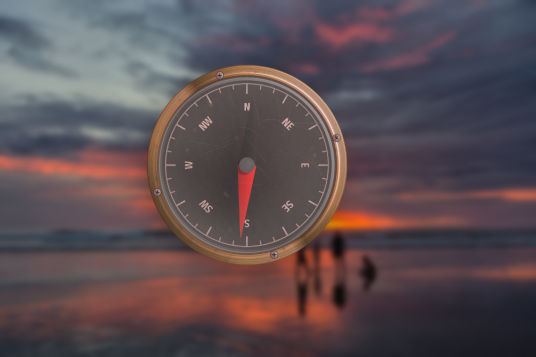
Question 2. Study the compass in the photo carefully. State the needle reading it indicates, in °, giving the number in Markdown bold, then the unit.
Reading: **185** °
